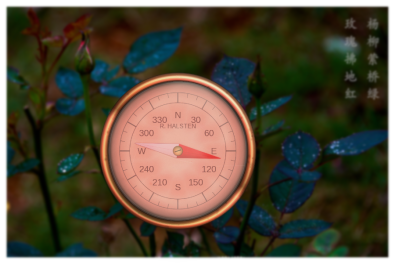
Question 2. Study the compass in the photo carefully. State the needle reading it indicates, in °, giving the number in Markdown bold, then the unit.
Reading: **100** °
